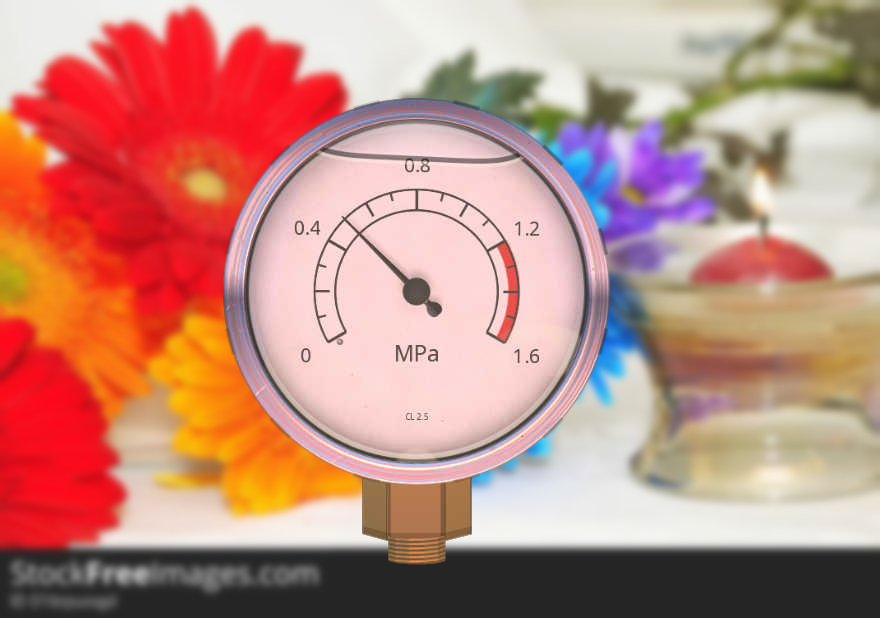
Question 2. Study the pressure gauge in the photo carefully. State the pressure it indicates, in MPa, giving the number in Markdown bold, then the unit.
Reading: **0.5** MPa
